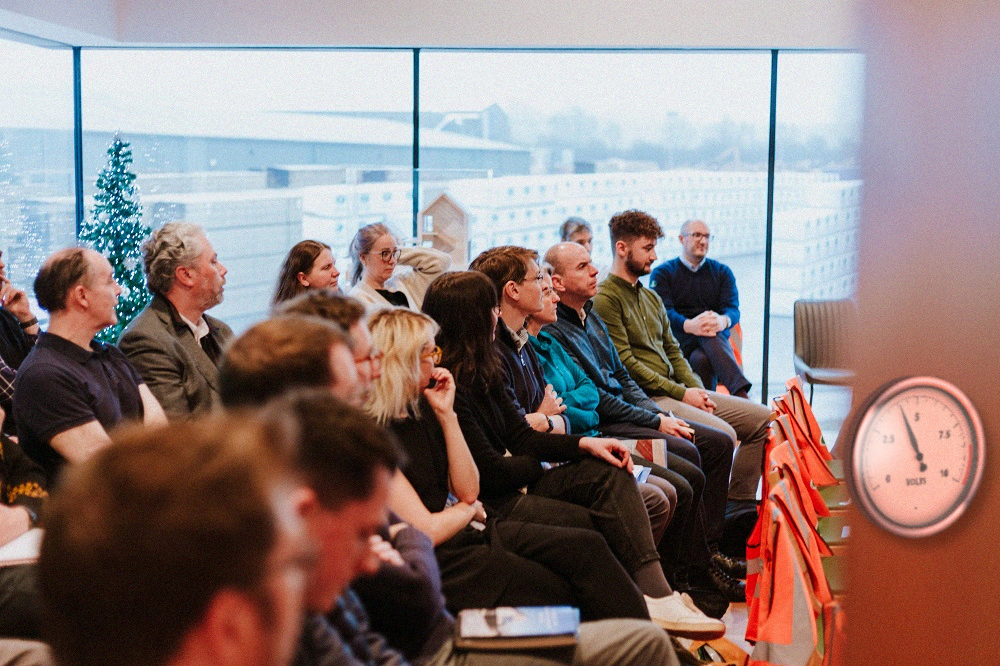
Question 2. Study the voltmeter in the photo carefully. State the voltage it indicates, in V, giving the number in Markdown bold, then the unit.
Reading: **4** V
